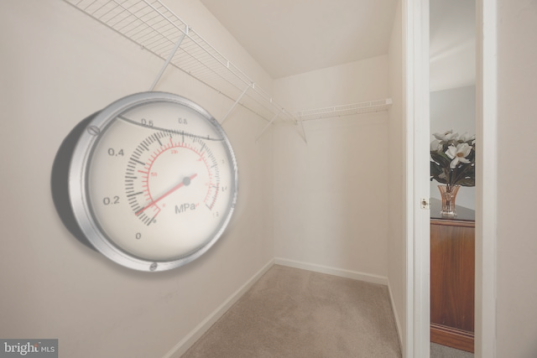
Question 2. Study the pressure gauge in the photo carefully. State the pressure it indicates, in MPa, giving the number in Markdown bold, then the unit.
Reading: **0.1** MPa
